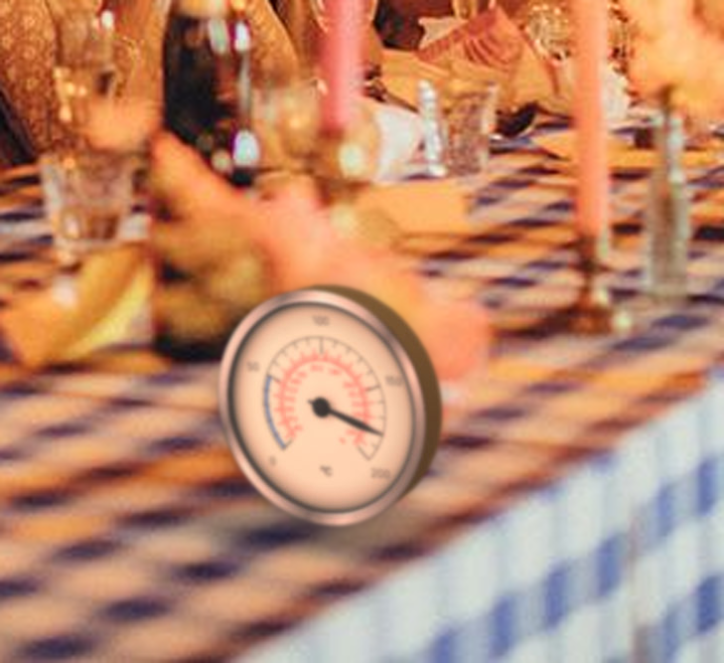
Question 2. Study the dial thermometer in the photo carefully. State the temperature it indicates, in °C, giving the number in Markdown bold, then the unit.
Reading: **180** °C
